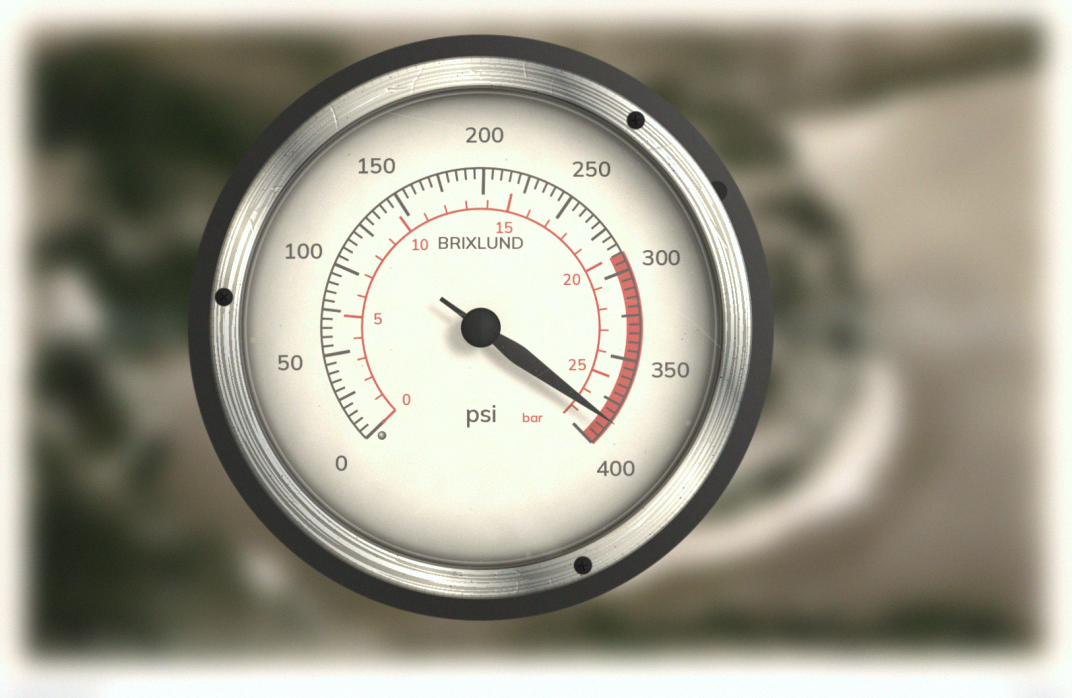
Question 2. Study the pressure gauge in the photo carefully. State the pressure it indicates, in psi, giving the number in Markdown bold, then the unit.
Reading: **385** psi
